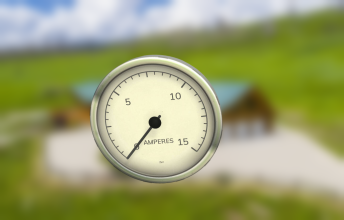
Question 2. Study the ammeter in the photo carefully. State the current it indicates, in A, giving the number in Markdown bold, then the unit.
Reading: **0** A
